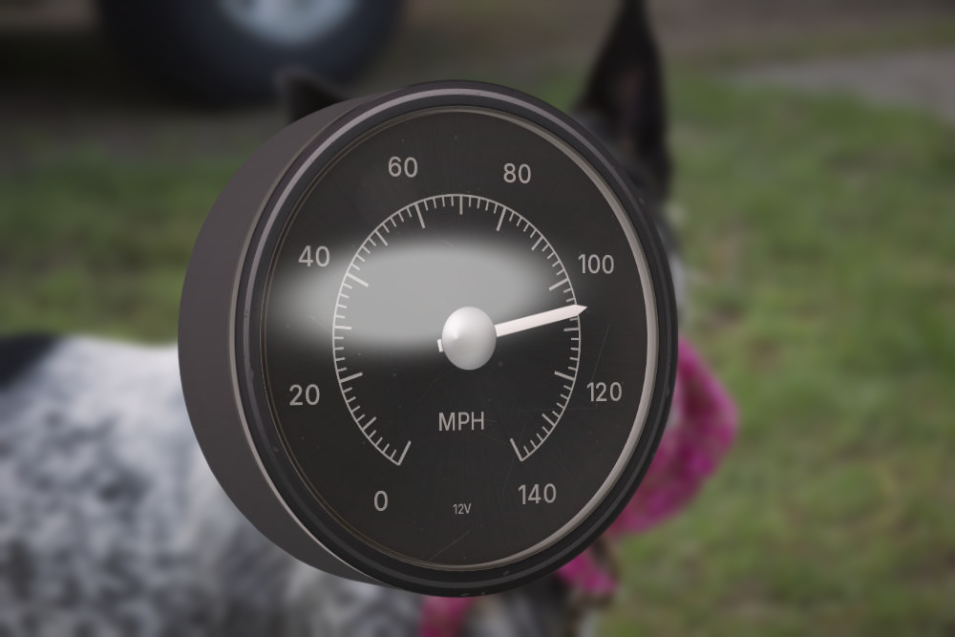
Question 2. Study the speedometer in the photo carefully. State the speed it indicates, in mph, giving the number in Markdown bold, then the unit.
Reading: **106** mph
